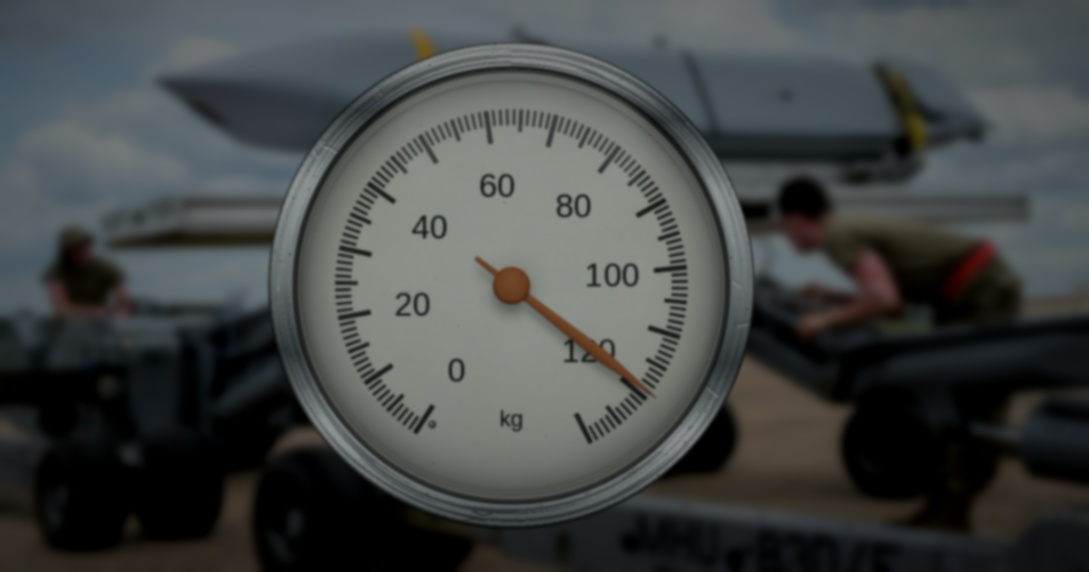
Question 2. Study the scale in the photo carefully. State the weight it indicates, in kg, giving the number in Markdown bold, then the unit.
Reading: **119** kg
